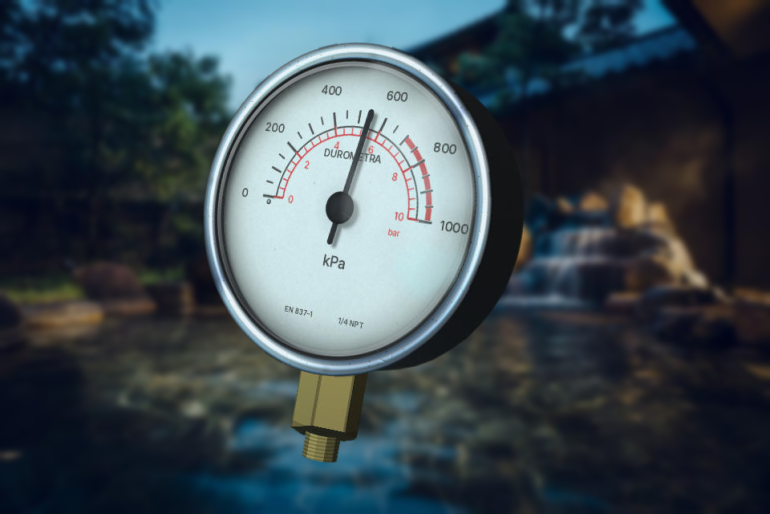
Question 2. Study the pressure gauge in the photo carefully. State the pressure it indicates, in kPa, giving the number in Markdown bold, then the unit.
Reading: **550** kPa
